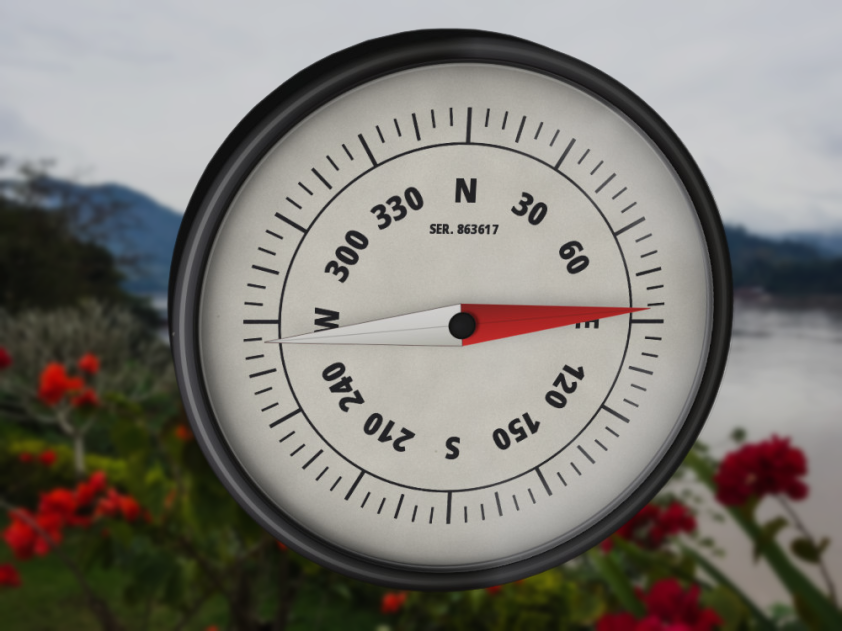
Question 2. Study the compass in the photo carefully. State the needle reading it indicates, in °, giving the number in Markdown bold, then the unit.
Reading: **85** °
